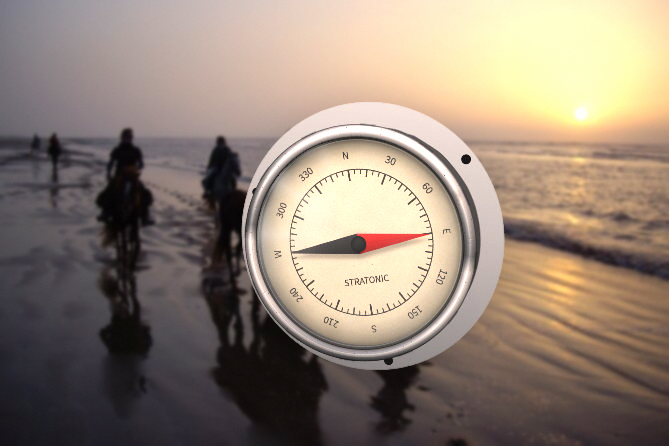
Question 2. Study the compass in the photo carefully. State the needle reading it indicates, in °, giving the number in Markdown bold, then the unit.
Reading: **90** °
